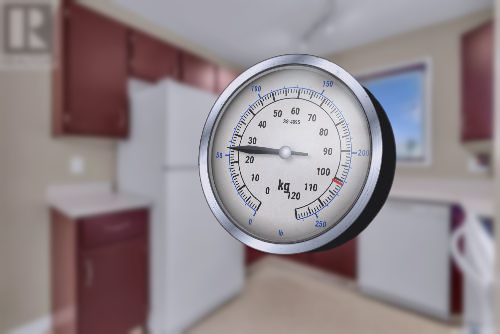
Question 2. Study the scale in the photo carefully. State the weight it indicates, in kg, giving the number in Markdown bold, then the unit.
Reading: **25** kg
